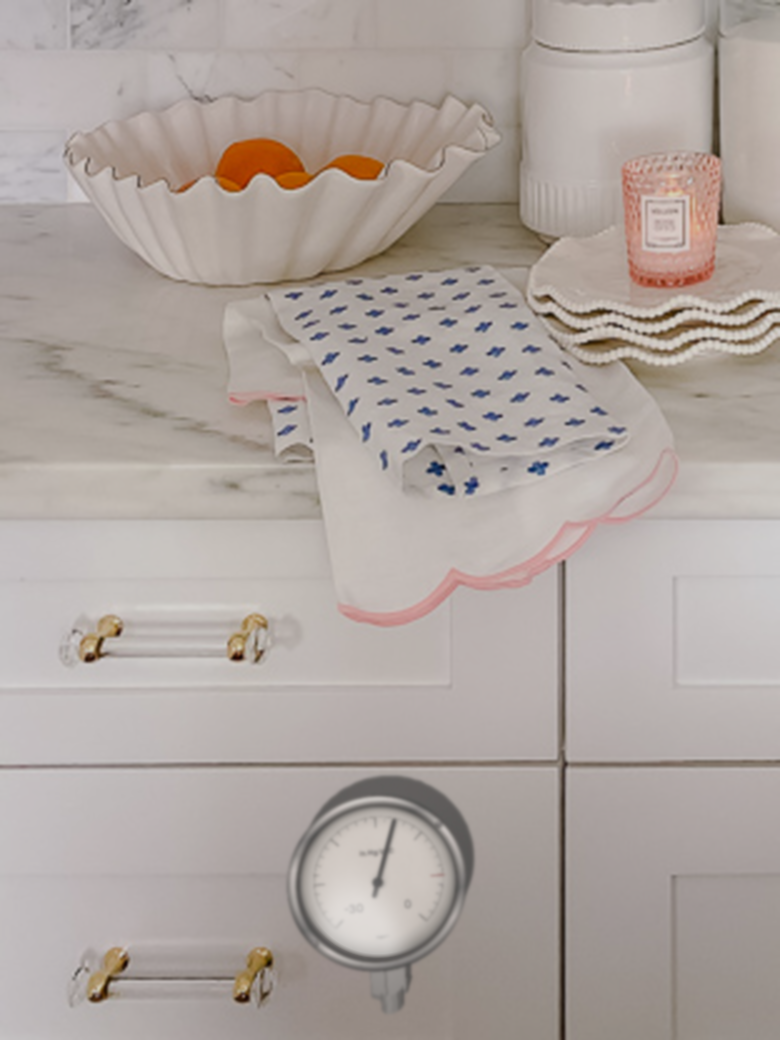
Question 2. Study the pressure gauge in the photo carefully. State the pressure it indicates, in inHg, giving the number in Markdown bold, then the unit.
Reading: **-13** inHg
